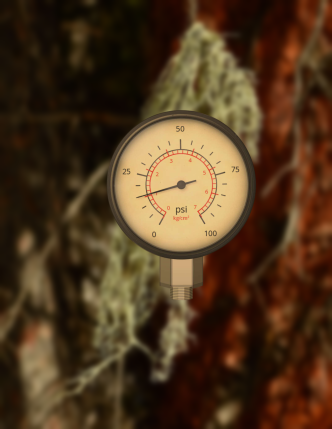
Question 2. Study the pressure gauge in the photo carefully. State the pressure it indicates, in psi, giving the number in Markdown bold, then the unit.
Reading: **15** psi
